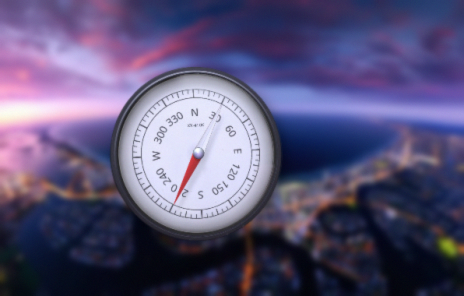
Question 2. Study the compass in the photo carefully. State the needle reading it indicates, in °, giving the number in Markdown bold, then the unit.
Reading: **210** °
